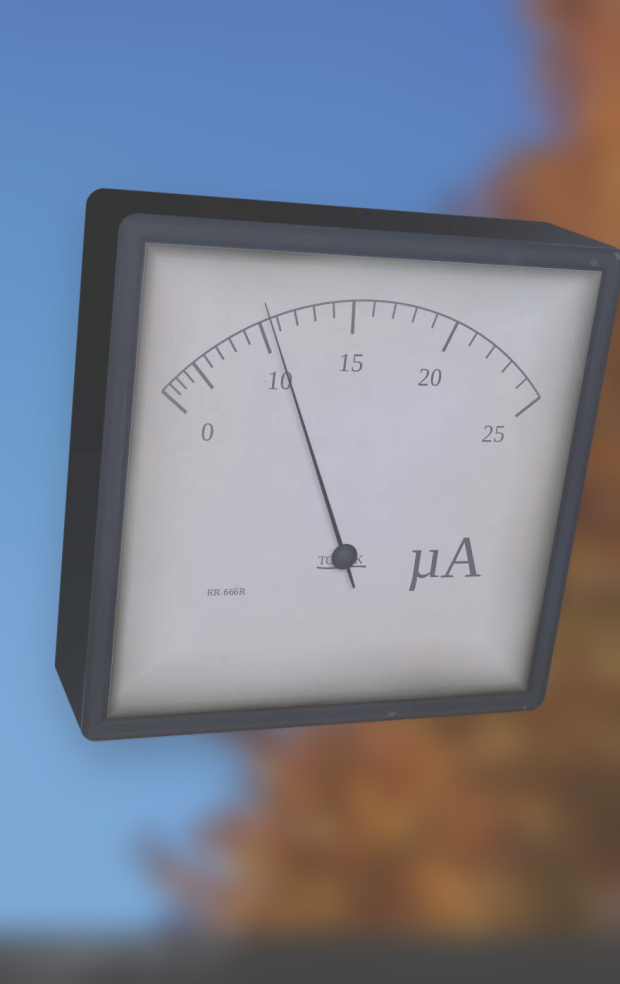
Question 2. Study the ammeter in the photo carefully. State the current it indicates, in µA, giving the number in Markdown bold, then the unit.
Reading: **10.5** µA
